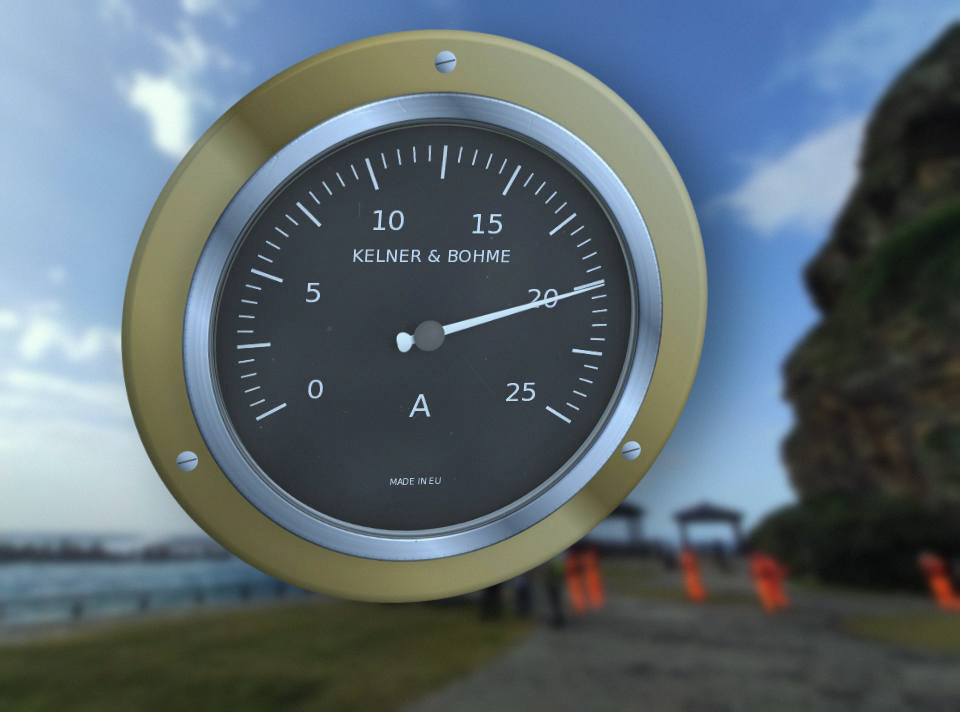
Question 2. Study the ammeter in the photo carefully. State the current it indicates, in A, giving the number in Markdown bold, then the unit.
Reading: **20** A
